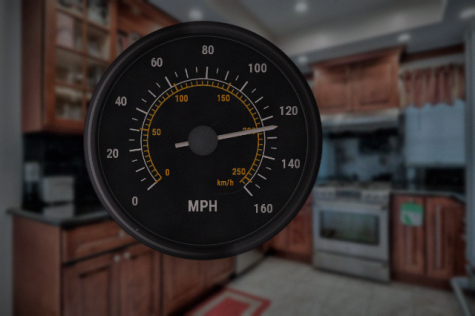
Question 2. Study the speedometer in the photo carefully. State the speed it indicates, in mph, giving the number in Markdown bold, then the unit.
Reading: **125** mph
